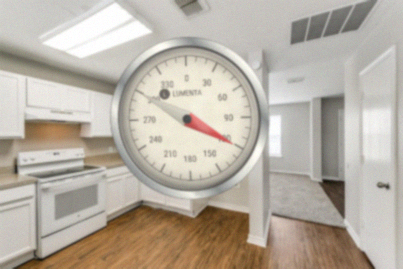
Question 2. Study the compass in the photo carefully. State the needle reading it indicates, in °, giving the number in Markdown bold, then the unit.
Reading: **120** °
